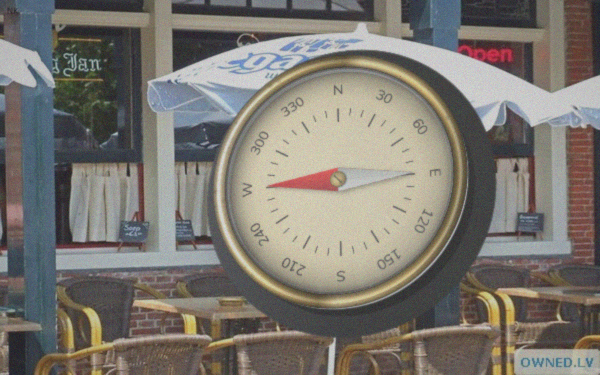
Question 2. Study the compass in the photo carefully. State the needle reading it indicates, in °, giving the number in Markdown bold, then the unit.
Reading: **270** °
